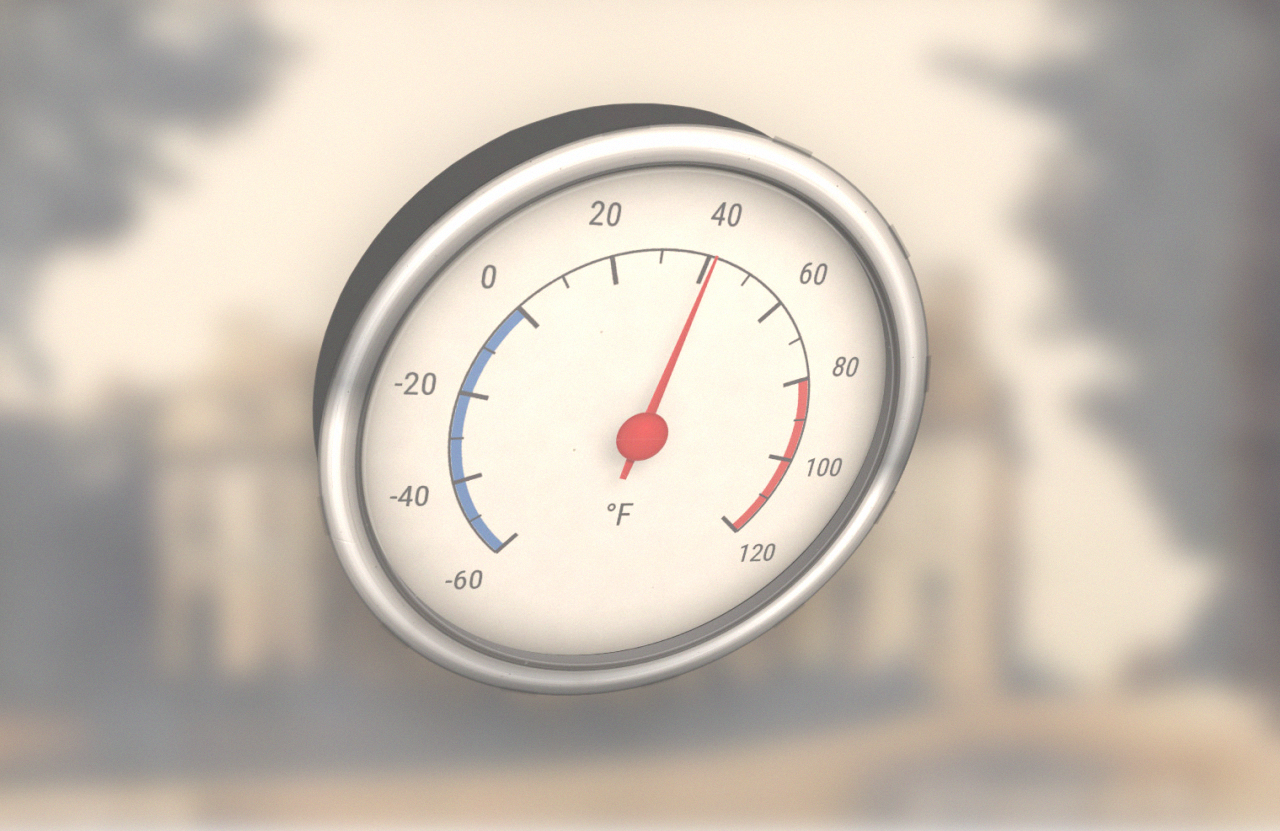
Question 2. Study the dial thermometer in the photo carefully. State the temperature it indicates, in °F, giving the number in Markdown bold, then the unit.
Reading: **40** °F
